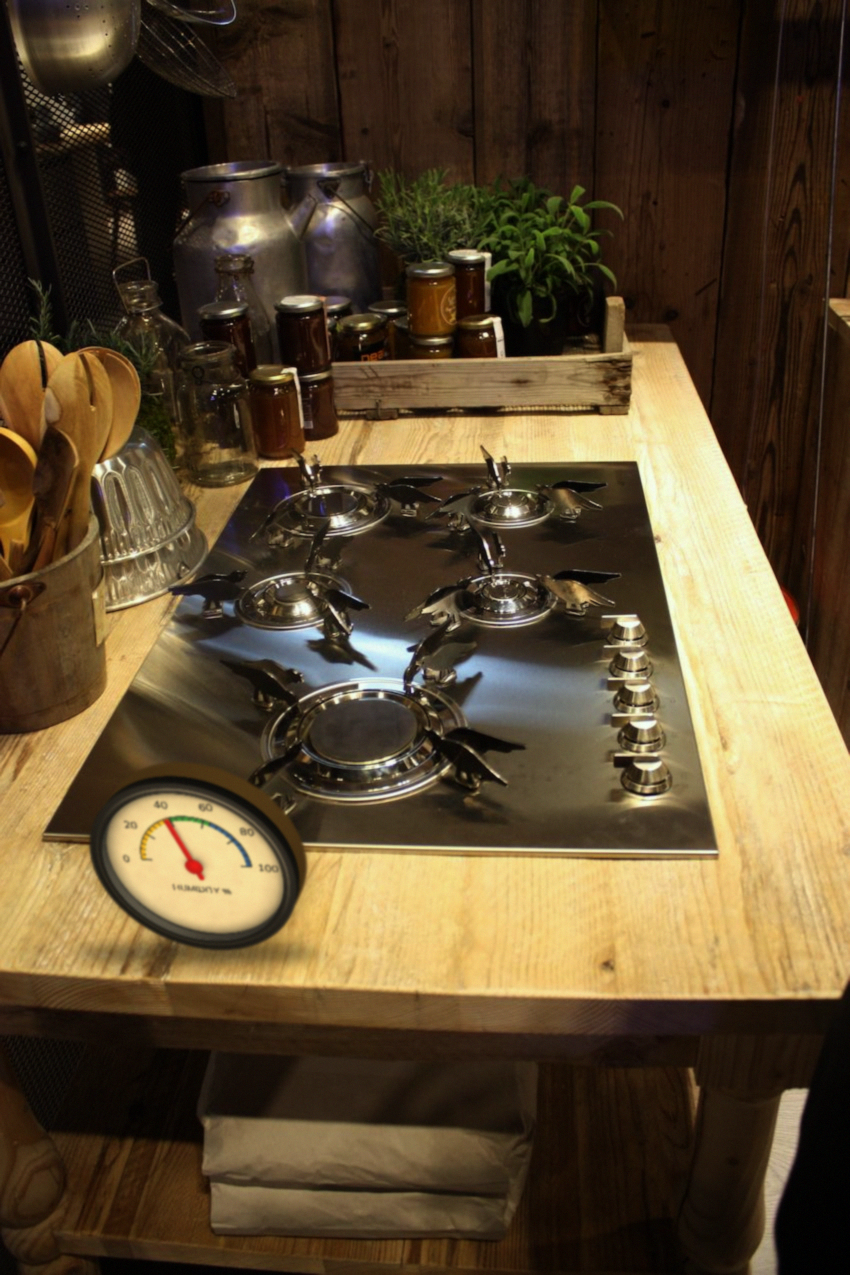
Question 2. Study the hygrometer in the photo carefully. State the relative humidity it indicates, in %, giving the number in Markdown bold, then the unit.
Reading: **40** %
